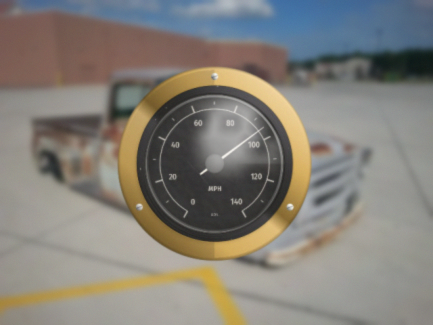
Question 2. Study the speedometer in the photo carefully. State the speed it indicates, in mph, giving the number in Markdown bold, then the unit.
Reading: **95** mph
